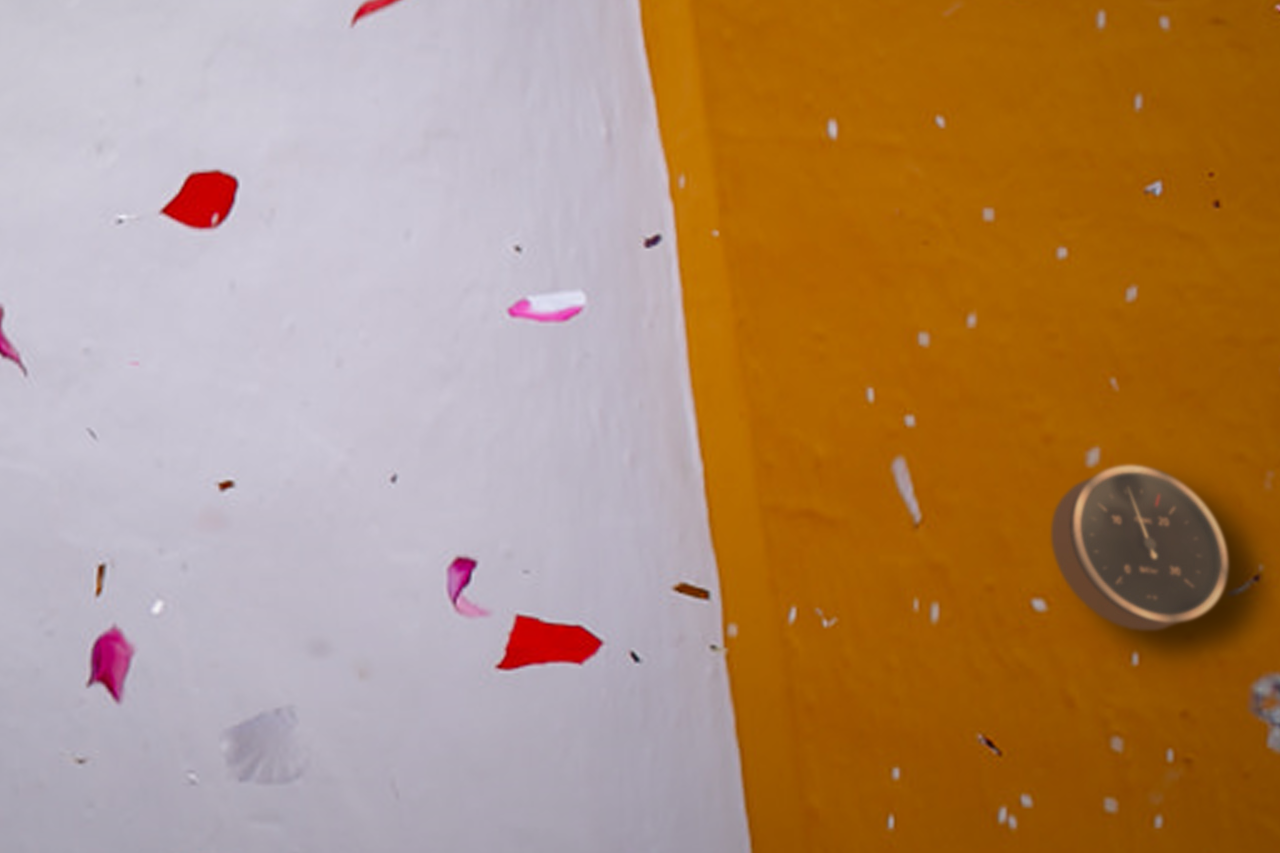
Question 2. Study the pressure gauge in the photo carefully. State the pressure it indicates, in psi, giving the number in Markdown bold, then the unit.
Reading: **14** psi
